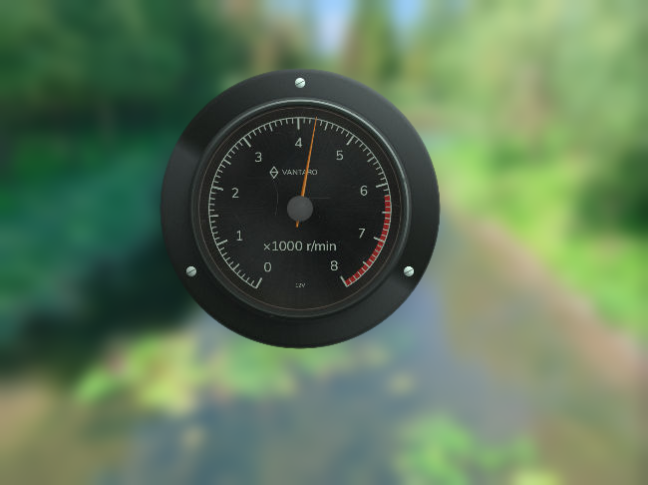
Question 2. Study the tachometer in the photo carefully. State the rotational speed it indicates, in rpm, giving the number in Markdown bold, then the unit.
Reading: **4300** rpm
